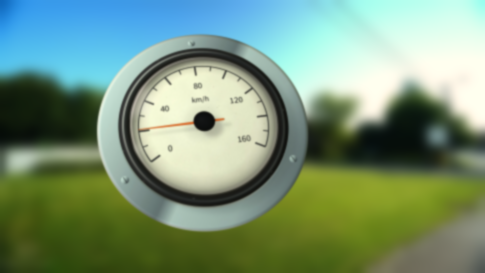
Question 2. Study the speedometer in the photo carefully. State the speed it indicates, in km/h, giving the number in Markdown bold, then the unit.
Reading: **20** km/h
